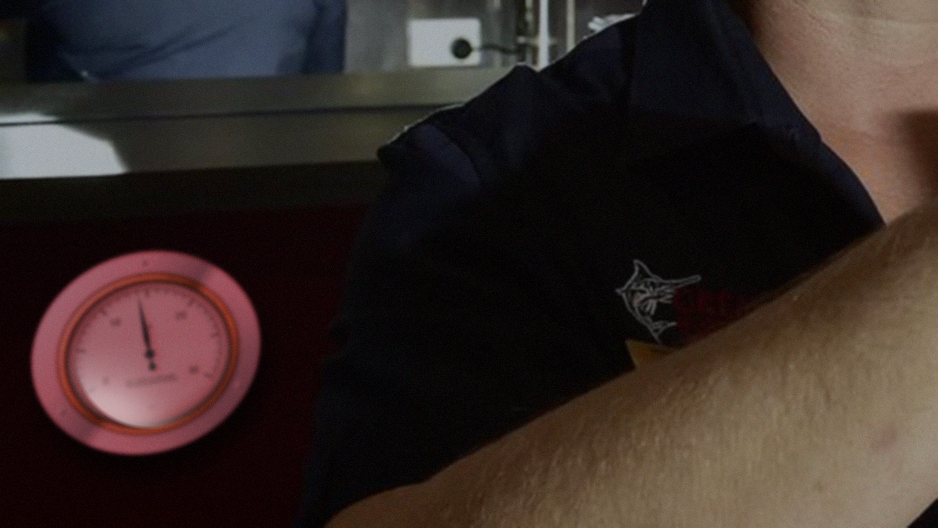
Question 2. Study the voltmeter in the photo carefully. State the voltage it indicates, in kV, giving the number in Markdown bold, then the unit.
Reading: **14** kV
